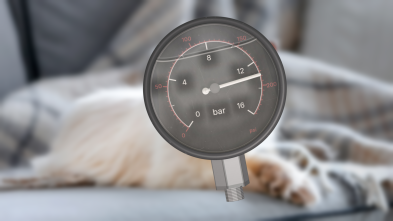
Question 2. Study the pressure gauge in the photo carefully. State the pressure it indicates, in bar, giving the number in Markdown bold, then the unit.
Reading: **13** bar
